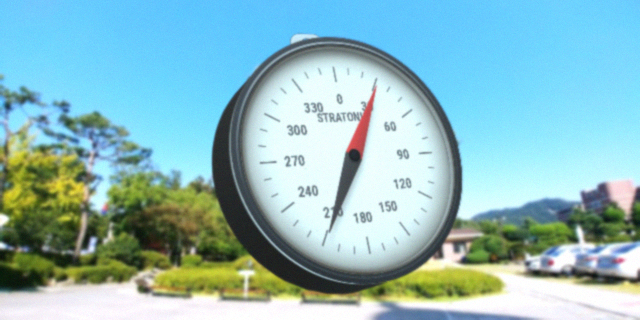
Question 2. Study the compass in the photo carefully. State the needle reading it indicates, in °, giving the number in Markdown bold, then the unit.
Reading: **30** °
